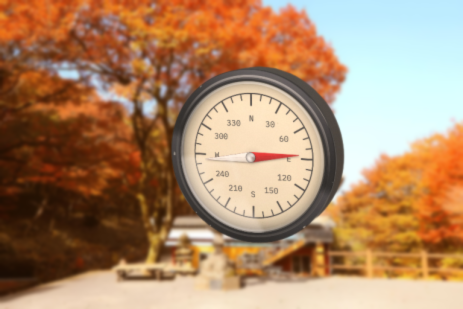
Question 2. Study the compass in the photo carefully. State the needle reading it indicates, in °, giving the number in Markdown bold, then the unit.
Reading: **85** °
